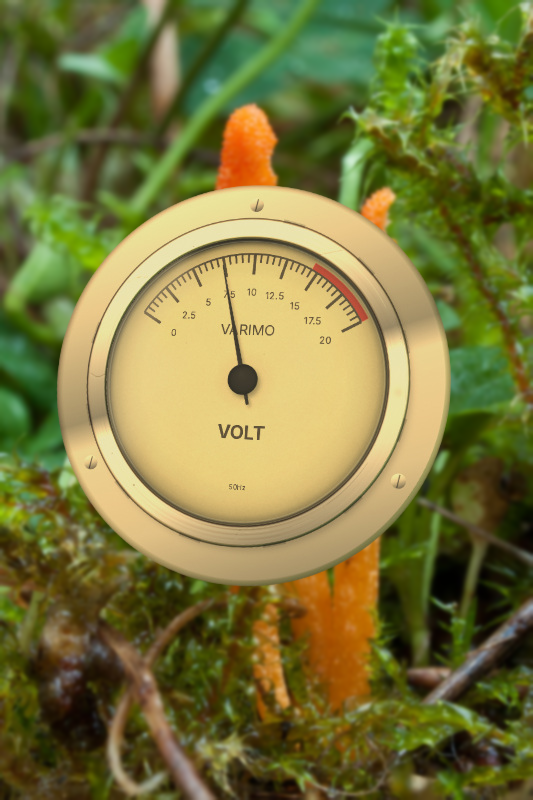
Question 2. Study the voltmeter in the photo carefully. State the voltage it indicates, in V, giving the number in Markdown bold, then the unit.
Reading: **7.5** V
